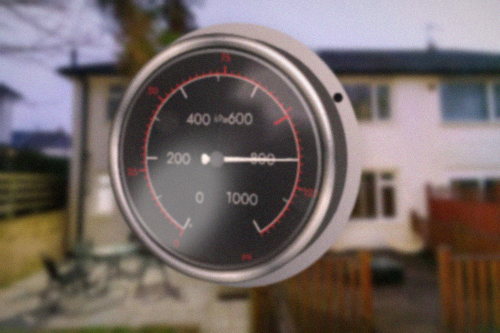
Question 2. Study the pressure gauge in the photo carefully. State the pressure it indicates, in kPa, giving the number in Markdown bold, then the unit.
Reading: **800** kPa
